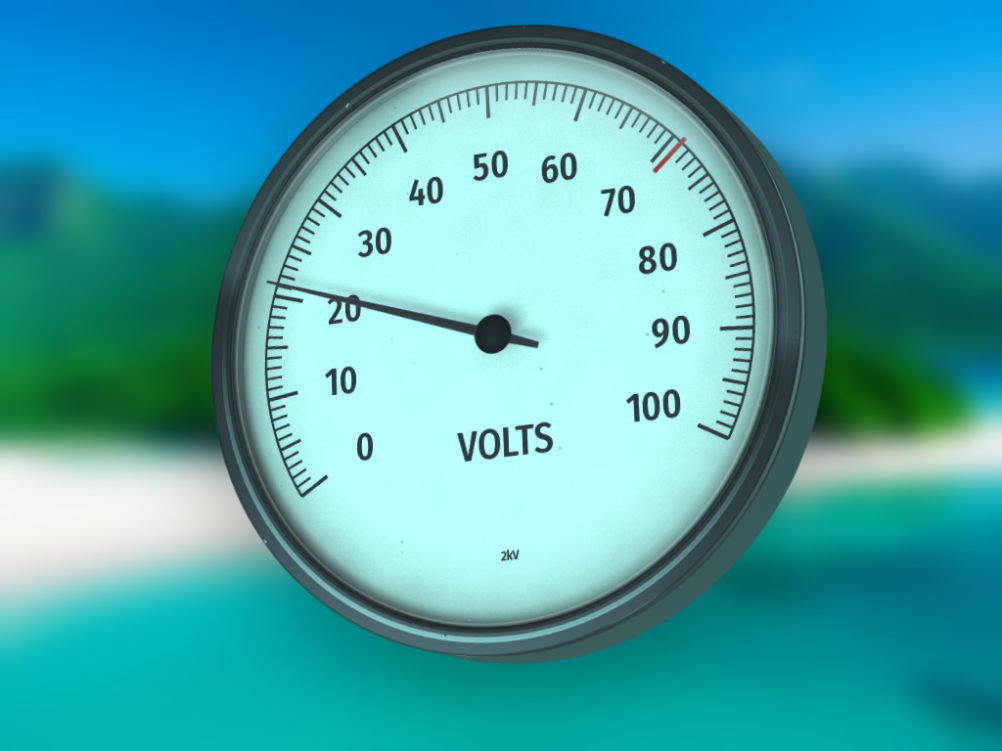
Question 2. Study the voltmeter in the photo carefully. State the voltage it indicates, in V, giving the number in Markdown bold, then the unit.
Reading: **21** V
